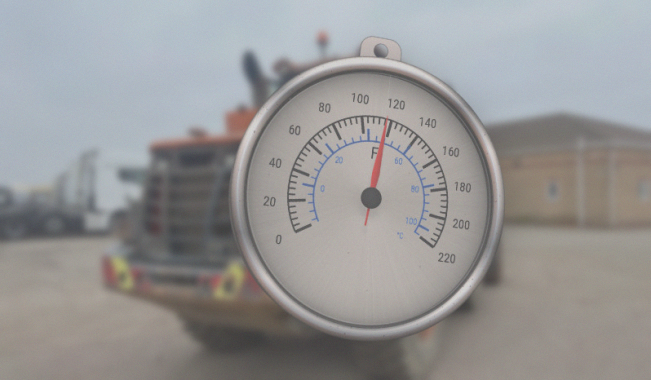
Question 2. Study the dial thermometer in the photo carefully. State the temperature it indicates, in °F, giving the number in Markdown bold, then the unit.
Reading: **116** °F
